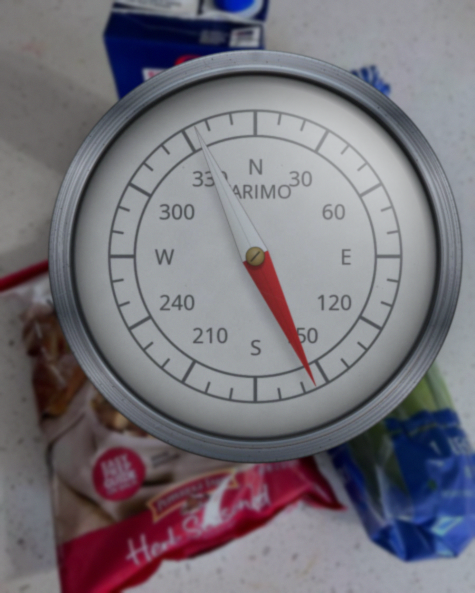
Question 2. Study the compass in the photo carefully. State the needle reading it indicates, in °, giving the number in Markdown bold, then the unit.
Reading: **155** °
